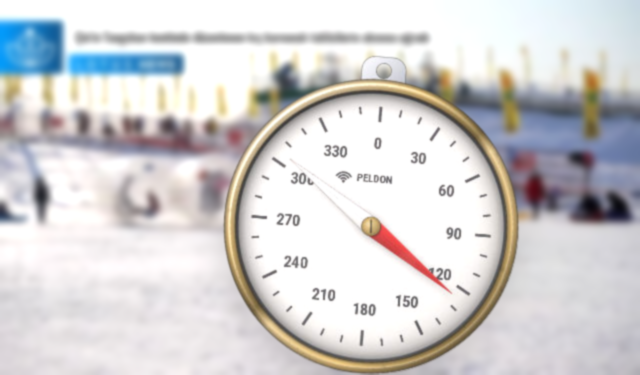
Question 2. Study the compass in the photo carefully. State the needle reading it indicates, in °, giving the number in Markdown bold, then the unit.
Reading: **125** °
